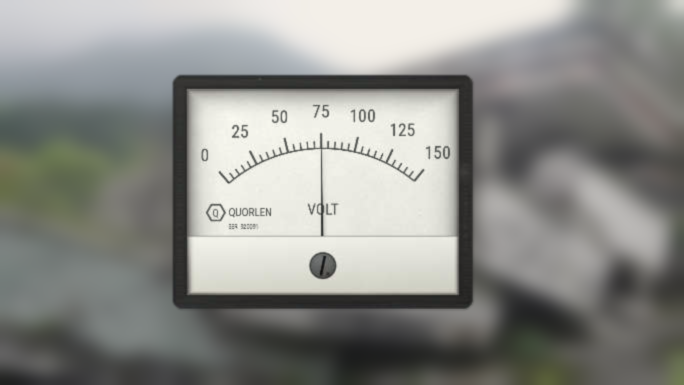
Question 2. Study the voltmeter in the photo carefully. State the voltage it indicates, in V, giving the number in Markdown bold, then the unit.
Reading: **75** V
